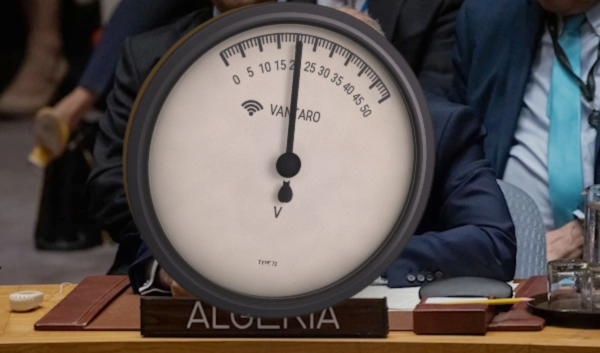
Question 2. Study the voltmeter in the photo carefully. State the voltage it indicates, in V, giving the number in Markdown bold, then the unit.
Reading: **20** V
